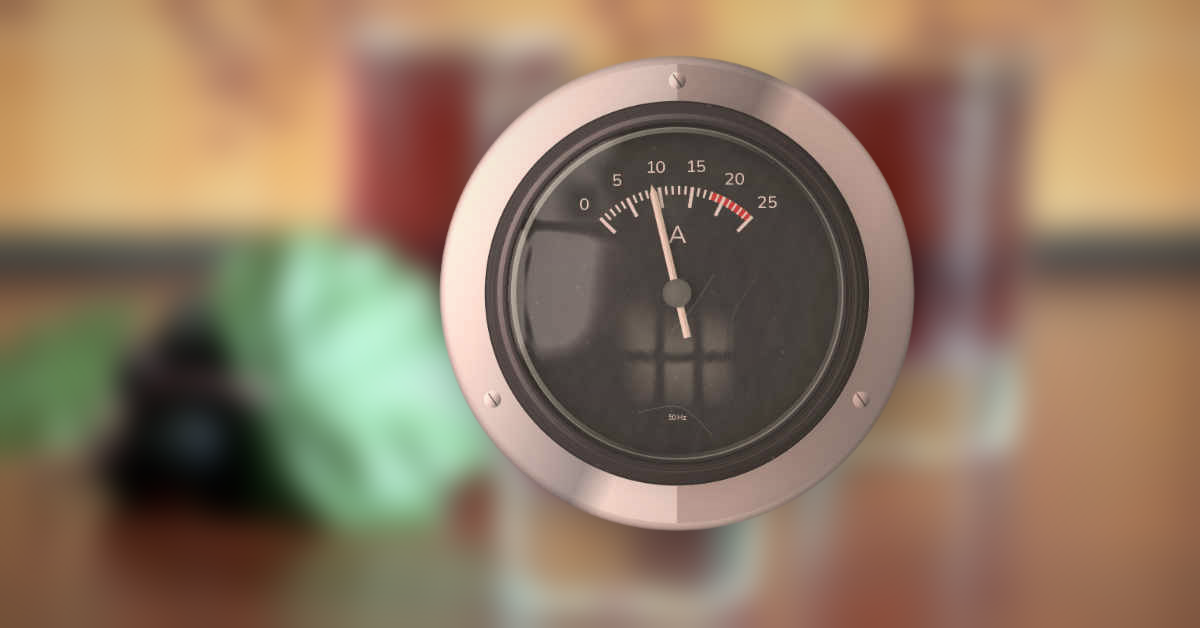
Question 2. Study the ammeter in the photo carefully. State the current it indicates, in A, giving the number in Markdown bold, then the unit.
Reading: **9** A
